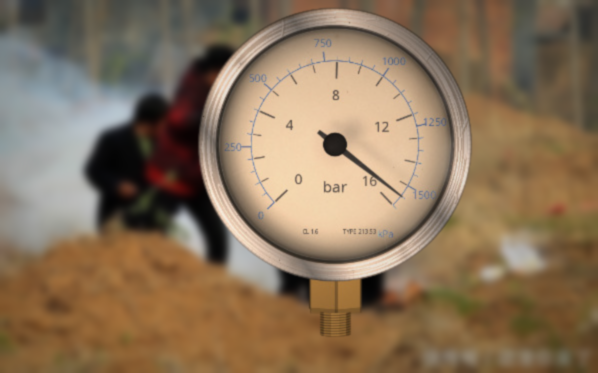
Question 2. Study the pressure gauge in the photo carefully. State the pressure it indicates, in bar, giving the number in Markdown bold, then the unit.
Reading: **15.5** bar
